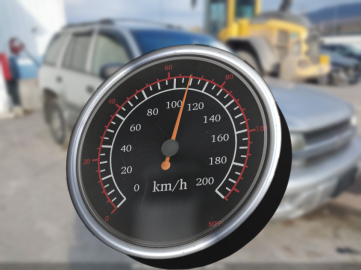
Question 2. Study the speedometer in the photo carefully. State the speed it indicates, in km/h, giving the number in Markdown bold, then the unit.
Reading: **110** km/h
